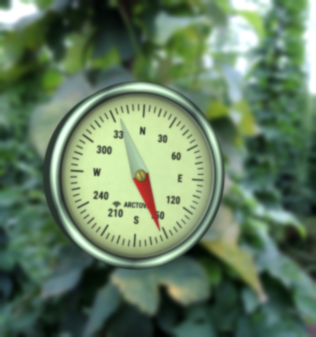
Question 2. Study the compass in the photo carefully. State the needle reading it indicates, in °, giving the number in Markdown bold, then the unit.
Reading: **155** °
